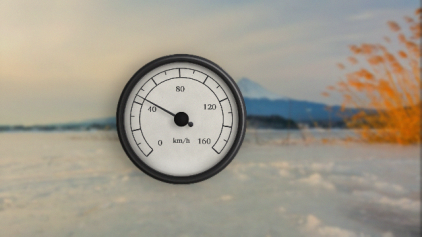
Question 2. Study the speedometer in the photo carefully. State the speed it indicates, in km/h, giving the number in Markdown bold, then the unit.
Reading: **45** km/h
